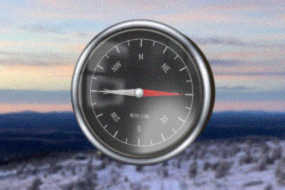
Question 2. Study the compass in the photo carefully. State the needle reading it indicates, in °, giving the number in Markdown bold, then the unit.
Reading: **90** °
